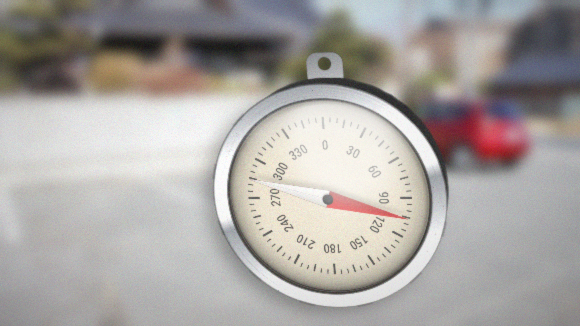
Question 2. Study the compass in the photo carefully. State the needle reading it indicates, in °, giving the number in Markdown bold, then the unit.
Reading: **105** °
